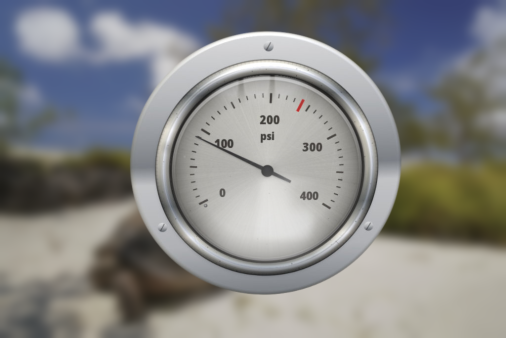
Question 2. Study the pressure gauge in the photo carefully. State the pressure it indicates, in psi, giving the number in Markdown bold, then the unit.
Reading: **90** psi
